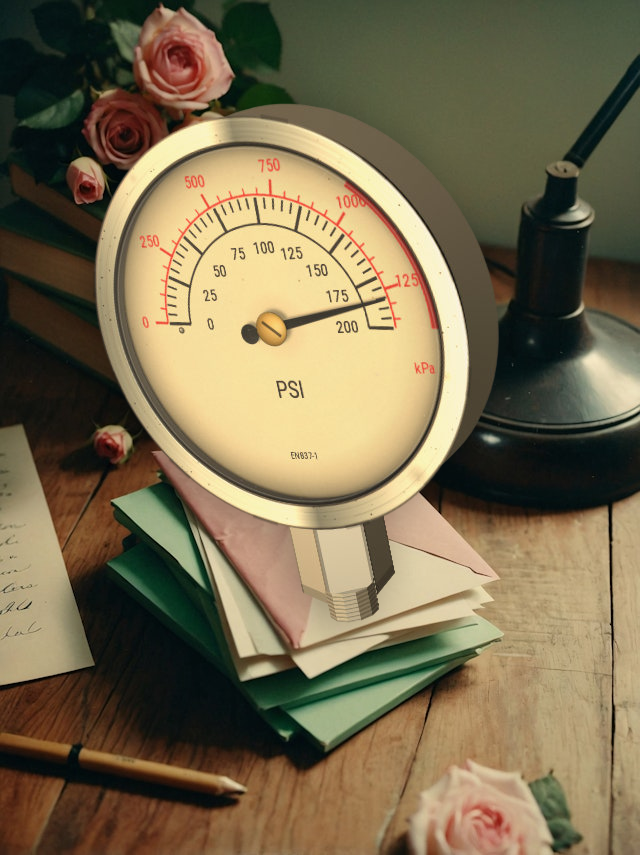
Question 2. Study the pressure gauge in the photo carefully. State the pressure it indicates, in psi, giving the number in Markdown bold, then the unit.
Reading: **185** psi
